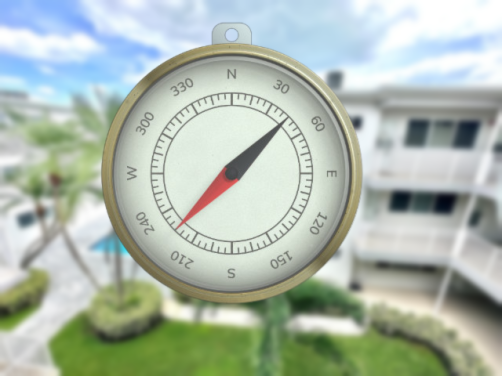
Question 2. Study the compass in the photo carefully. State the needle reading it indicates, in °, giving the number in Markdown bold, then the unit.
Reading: **225** °
